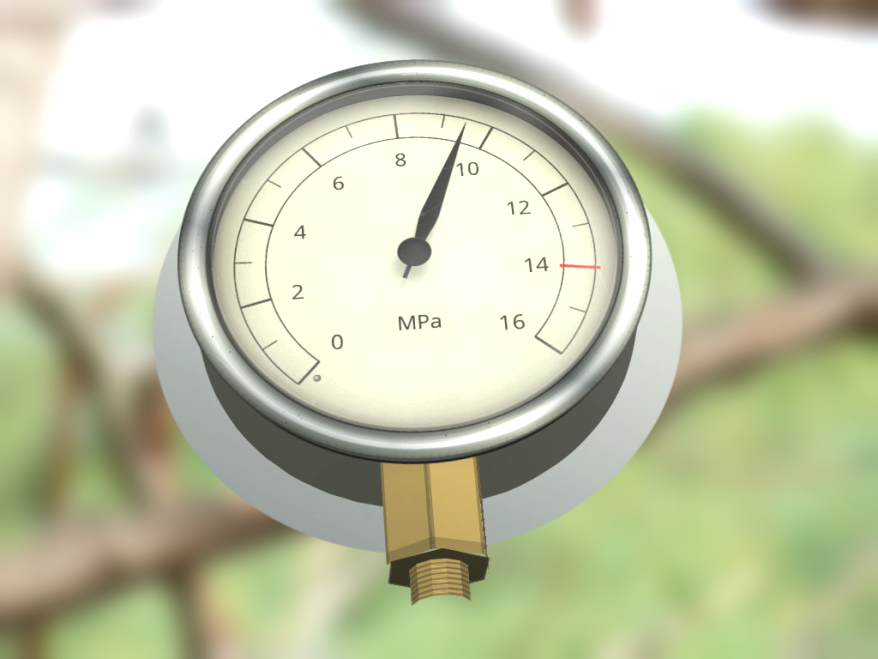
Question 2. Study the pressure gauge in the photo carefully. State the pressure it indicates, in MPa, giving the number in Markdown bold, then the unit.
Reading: **9.5** MPa
